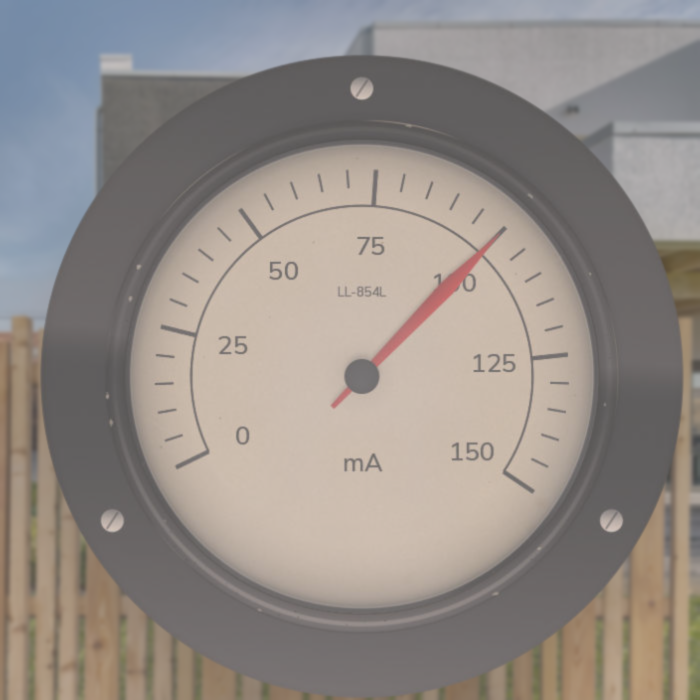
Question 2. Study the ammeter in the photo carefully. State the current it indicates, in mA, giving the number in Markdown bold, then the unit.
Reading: **100** mA
